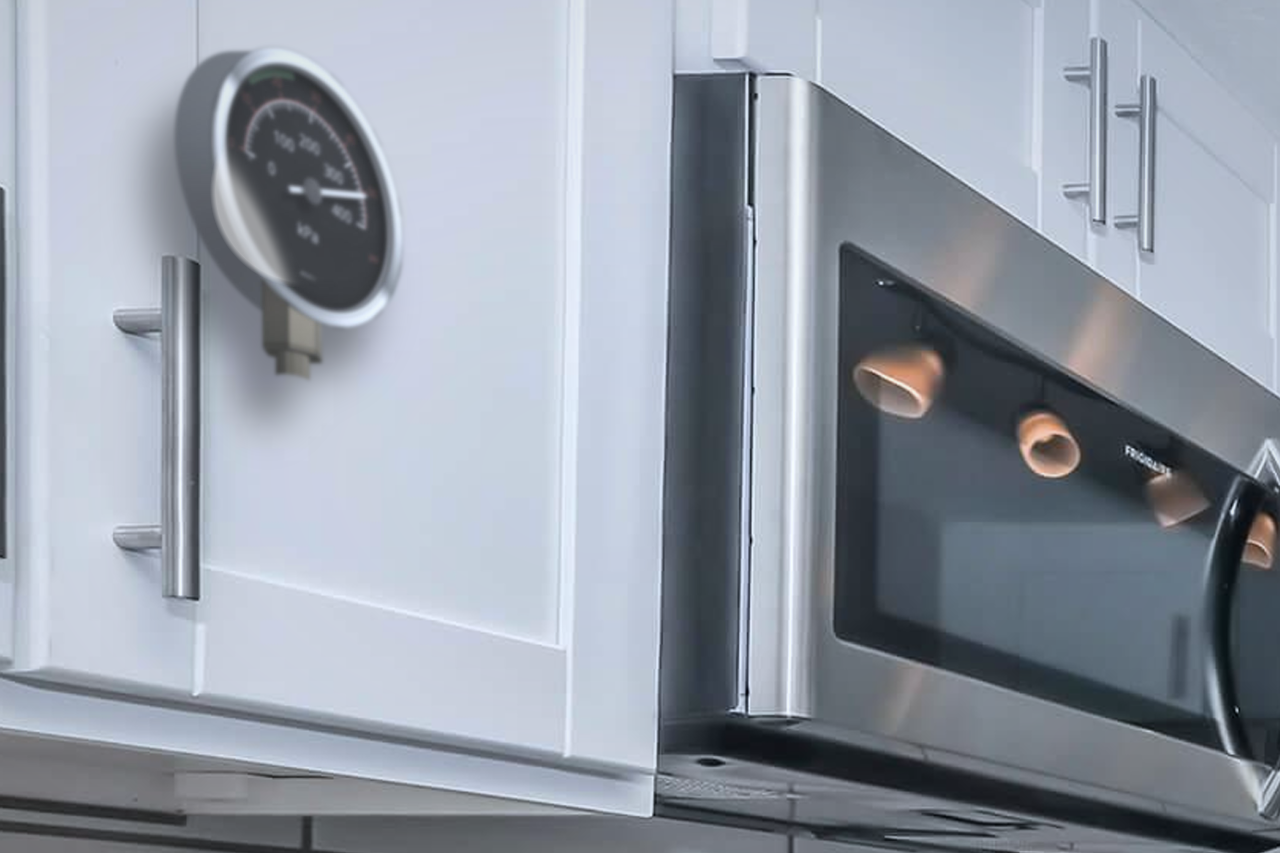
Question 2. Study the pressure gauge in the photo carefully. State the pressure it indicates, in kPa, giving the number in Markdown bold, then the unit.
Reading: **350** kPa
